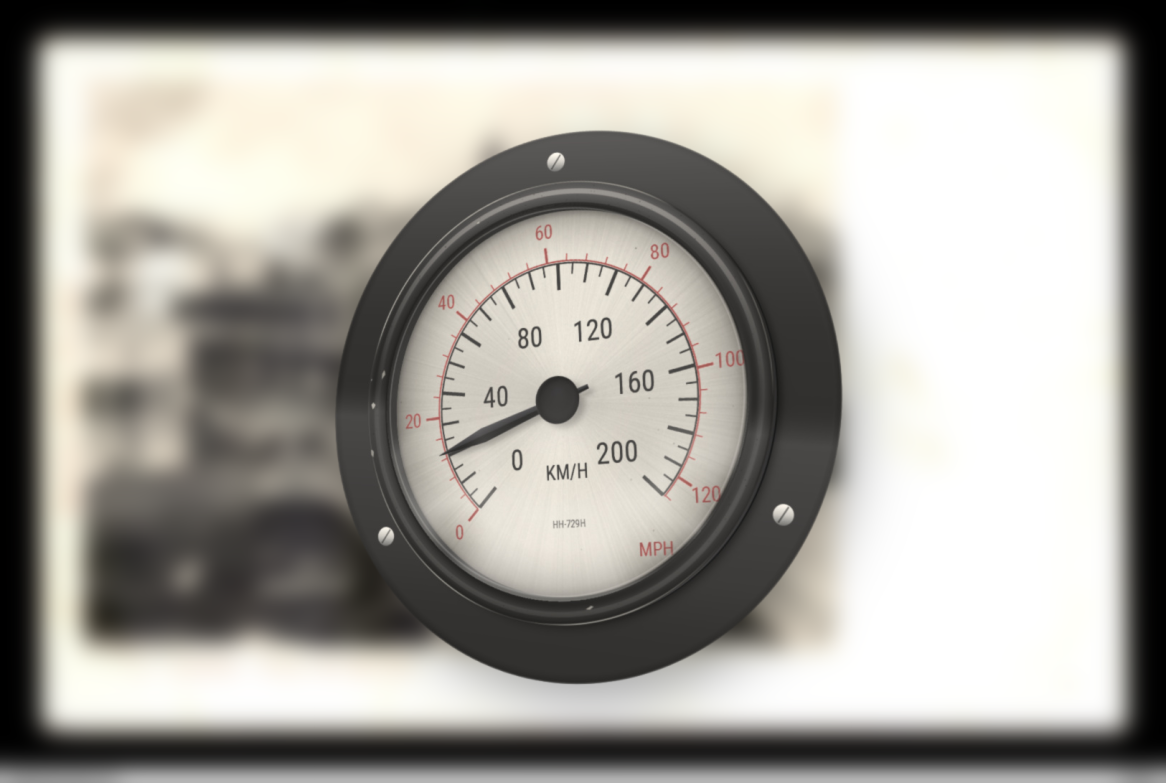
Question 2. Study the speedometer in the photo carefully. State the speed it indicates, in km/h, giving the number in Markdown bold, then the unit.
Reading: **20** km/h
